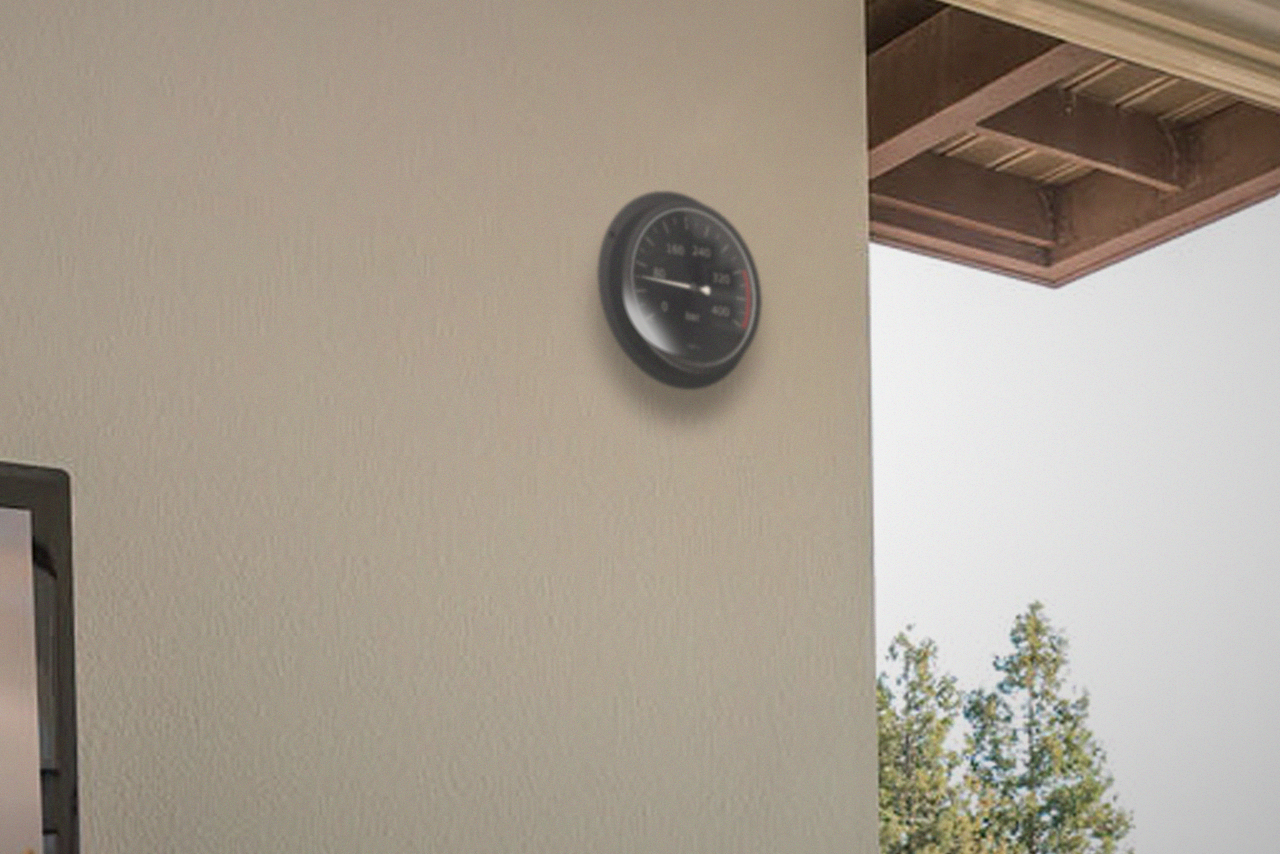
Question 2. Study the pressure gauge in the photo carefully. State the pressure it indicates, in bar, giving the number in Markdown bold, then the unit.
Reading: **60** bar
